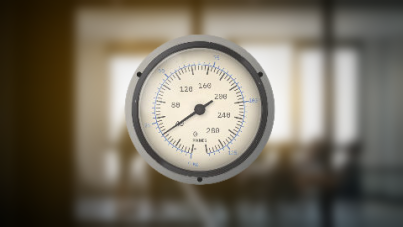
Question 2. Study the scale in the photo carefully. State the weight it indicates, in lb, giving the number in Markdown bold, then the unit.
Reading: **40** lb
